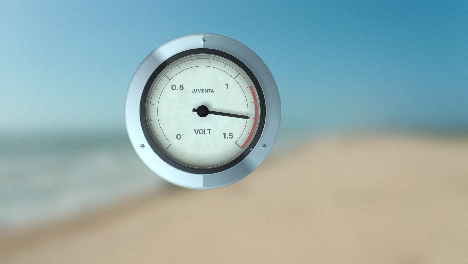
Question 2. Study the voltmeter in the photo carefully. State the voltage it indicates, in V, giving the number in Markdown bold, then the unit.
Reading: **1.3** V
